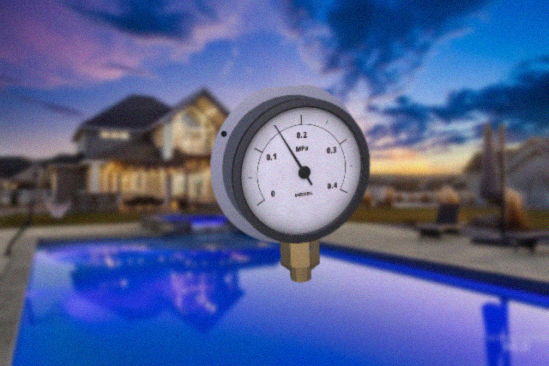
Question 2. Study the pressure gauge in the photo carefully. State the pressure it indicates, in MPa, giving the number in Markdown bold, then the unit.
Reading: **0.15** MPa
